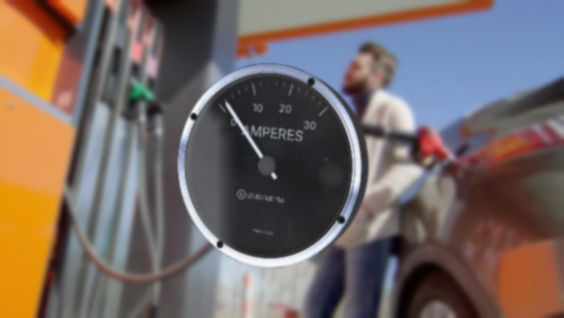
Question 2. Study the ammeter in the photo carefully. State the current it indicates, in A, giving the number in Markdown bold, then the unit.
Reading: **2** A
